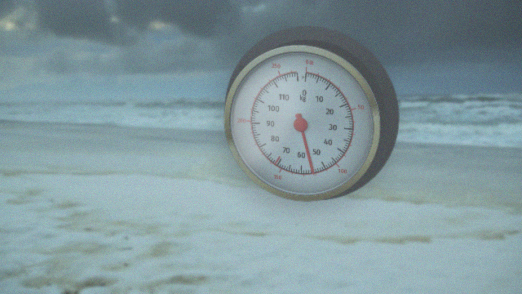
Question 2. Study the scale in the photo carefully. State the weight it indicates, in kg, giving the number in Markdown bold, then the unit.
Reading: **55** kg
